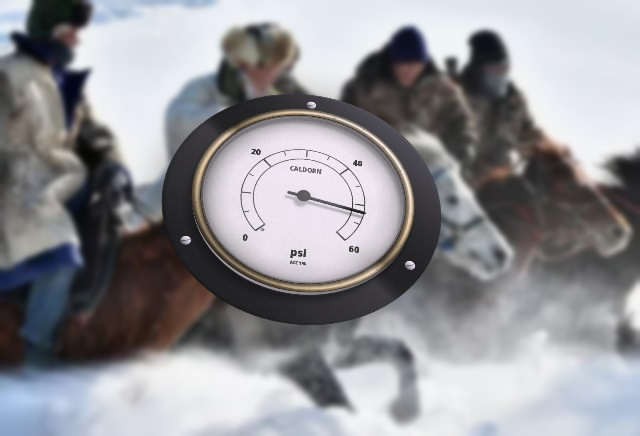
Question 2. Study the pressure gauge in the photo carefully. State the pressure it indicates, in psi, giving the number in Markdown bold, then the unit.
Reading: **52.5** psi
